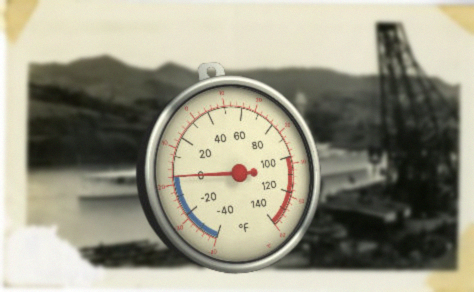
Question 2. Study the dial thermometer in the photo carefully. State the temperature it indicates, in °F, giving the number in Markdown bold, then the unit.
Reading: **0** °F
